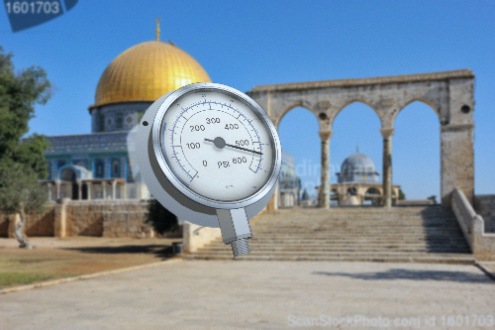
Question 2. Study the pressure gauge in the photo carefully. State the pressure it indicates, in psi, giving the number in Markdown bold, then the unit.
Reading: **540** psi
